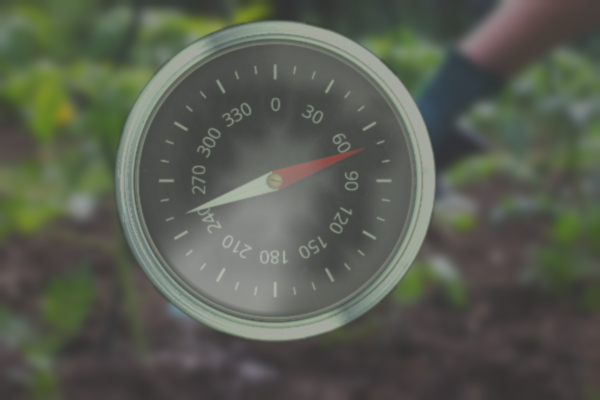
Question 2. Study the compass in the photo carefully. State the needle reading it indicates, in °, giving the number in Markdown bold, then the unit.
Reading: **70** °
